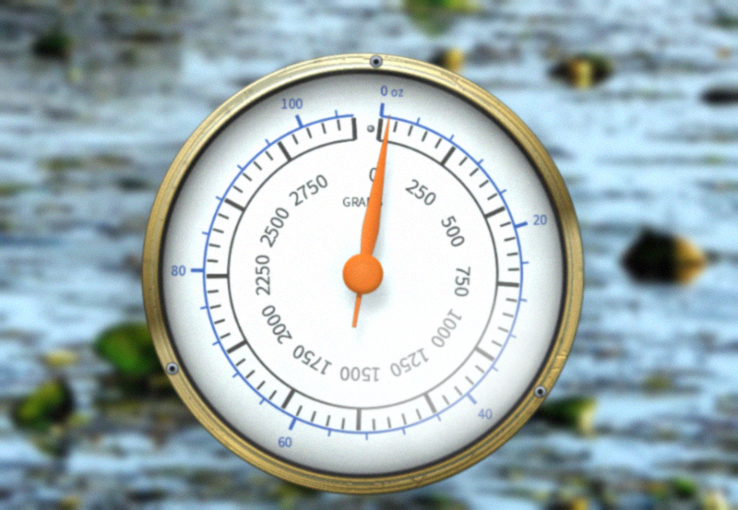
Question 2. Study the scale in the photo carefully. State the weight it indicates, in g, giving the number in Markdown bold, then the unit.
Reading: **25** g
